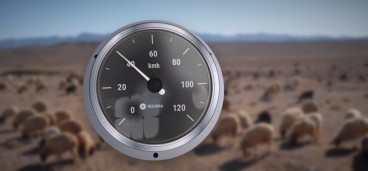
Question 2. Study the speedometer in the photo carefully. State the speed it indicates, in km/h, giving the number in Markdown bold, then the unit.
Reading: **40** km/h
